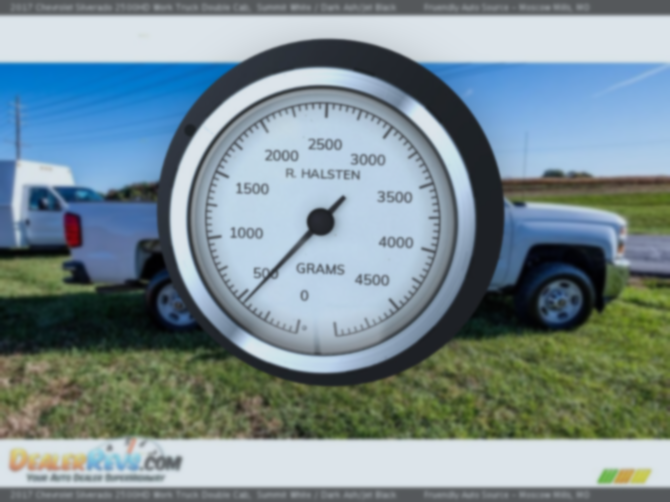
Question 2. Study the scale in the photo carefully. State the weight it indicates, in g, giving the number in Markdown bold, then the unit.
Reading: **450** g
